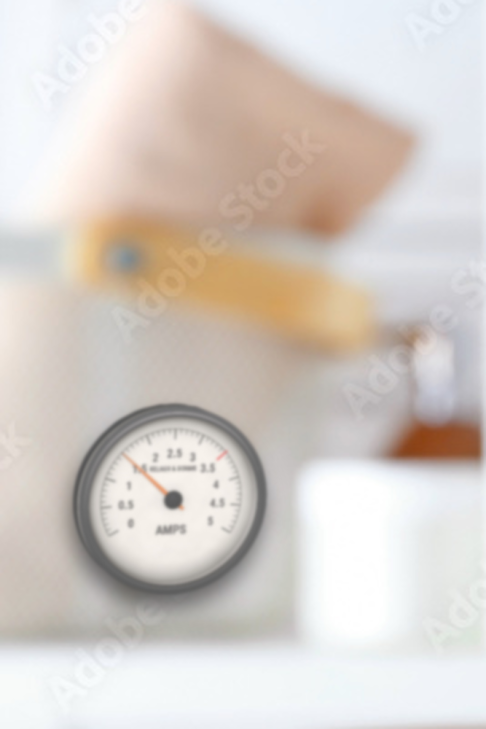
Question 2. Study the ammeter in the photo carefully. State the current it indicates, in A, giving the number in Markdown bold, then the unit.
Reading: **1.5** A
